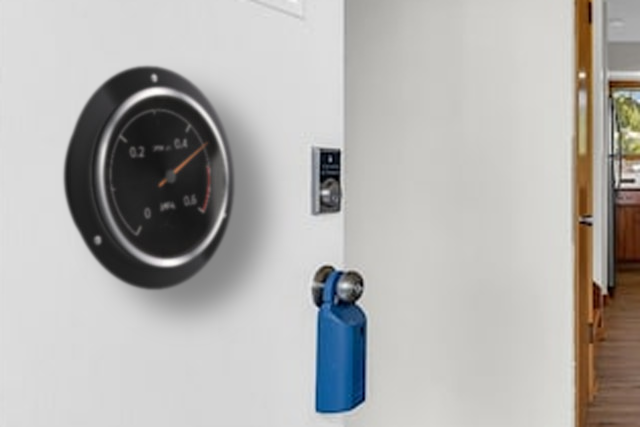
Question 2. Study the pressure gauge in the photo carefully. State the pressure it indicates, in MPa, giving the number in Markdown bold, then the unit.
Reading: **0.45** MPa
